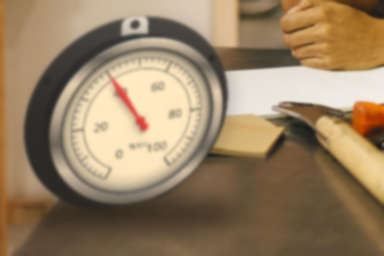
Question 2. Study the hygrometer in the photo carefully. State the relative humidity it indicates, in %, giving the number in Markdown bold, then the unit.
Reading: **40** %
